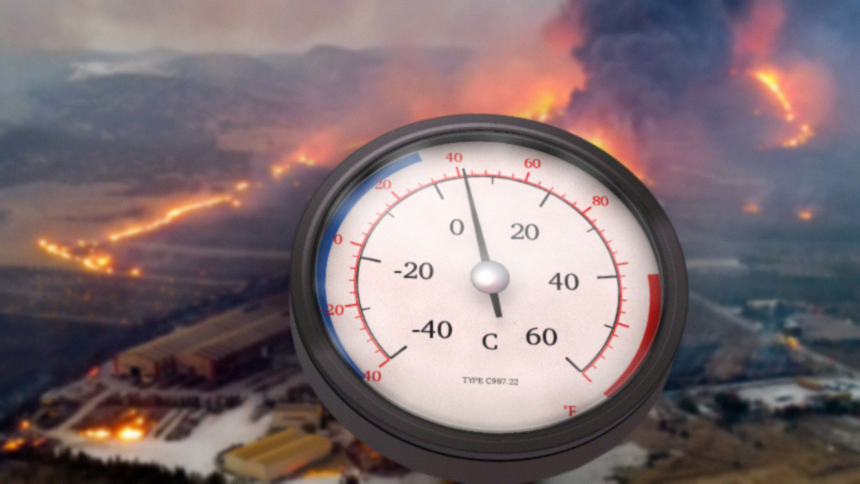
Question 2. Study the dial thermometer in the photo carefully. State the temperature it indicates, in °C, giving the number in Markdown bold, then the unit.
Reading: **5** °C
